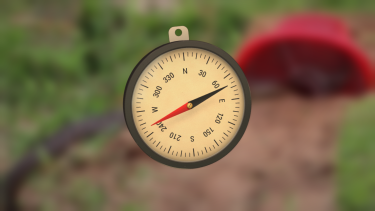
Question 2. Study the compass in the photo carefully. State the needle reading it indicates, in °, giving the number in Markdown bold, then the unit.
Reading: **250** °
